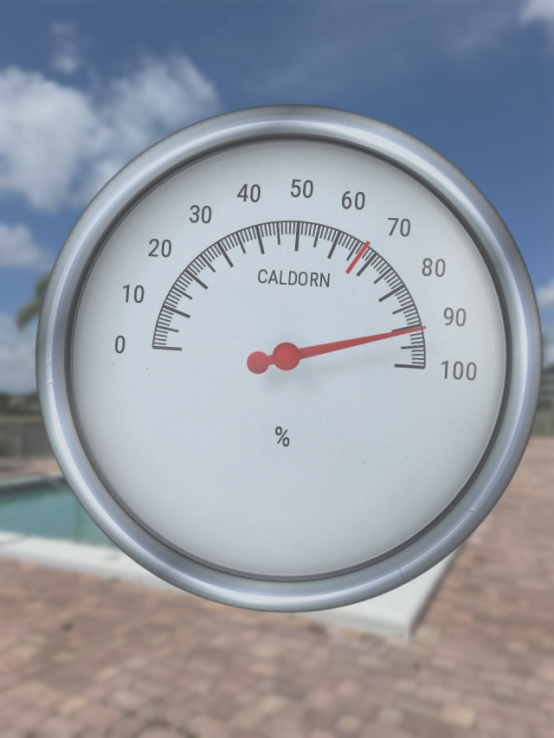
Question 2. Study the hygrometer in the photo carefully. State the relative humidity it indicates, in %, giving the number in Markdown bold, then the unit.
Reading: **91** %
